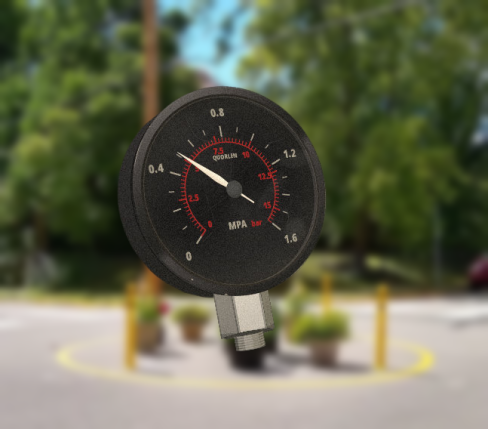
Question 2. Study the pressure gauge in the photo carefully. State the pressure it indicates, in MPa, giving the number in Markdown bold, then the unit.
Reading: **0.5** MPa
